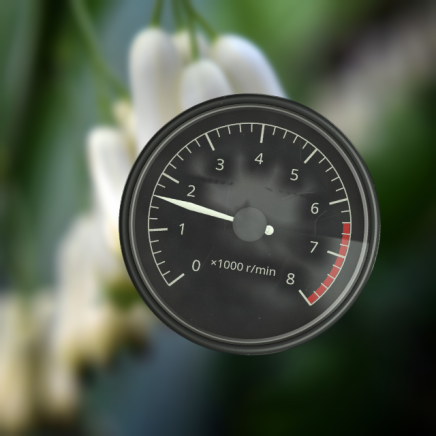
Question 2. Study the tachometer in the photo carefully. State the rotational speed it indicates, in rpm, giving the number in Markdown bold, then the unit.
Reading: **1600** rpm
